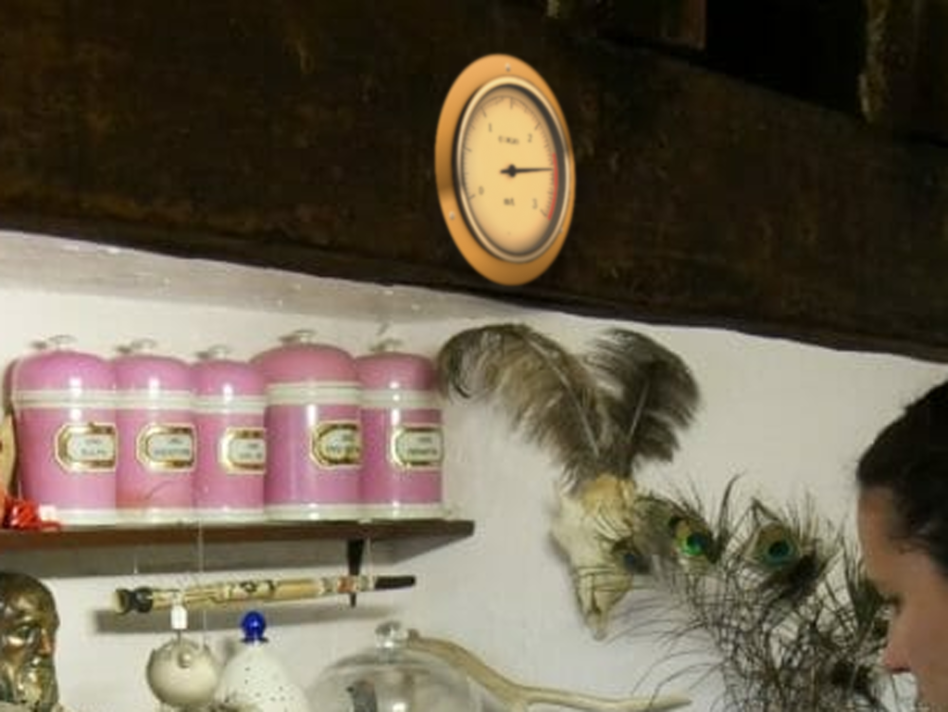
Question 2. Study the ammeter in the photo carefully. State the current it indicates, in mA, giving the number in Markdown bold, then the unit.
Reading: **2.5** mA
